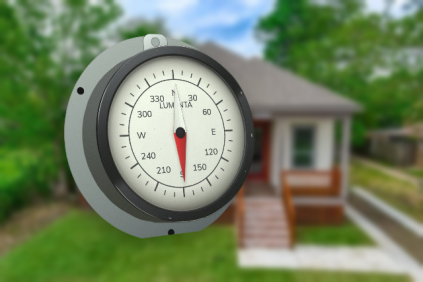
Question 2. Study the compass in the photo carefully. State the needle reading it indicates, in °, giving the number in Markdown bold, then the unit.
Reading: **180** °
